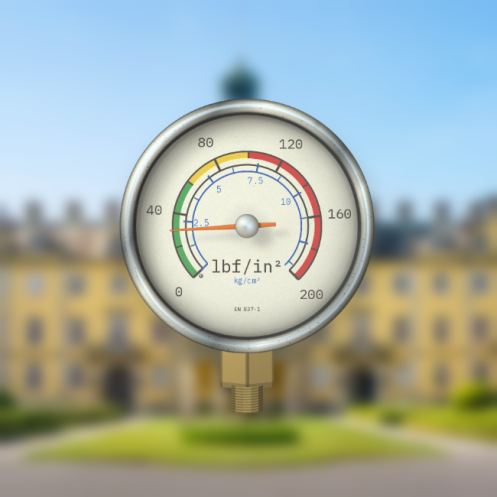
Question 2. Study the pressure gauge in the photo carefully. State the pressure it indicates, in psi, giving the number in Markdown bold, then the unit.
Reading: **30** psi
